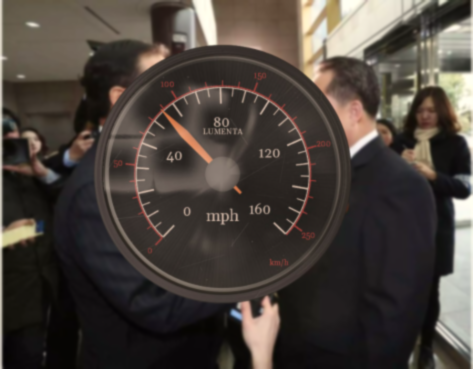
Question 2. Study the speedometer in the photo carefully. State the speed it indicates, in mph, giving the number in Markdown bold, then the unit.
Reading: **55** mph
